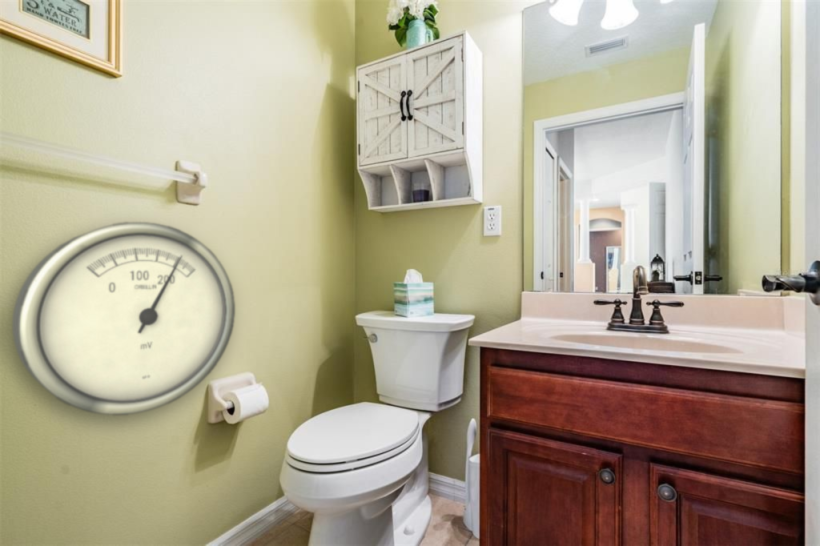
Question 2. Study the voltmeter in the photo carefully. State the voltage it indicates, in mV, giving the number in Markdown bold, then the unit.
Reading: **200** mV
